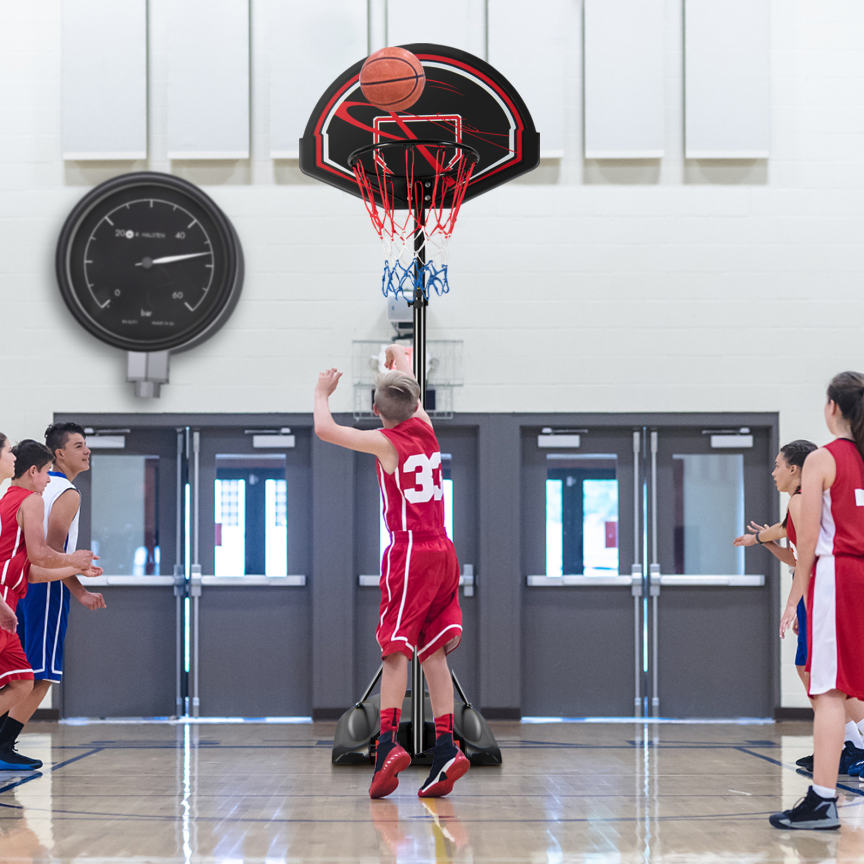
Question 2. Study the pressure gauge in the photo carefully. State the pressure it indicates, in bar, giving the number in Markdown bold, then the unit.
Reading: **47.5** bar
